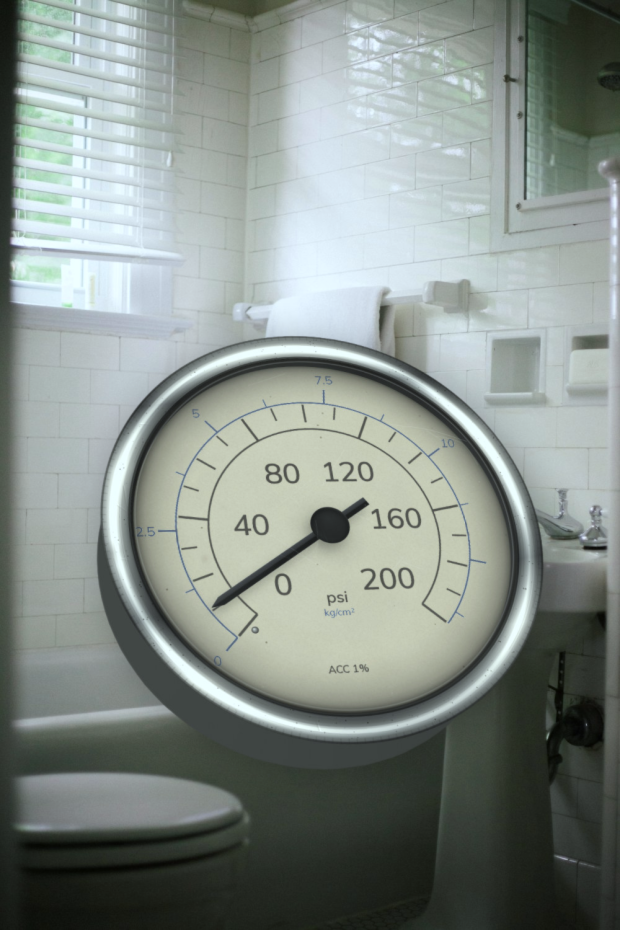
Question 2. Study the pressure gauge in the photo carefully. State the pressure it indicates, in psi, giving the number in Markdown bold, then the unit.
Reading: **10** psi
